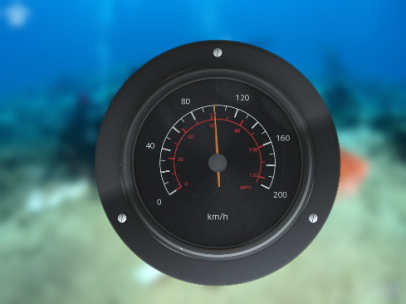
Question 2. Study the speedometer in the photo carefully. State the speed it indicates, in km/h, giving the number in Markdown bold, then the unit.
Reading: **100** km/h
